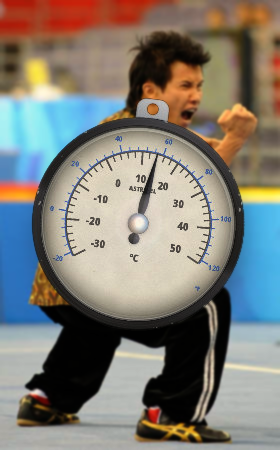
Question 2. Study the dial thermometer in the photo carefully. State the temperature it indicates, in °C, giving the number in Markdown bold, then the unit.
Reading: **14** °C
